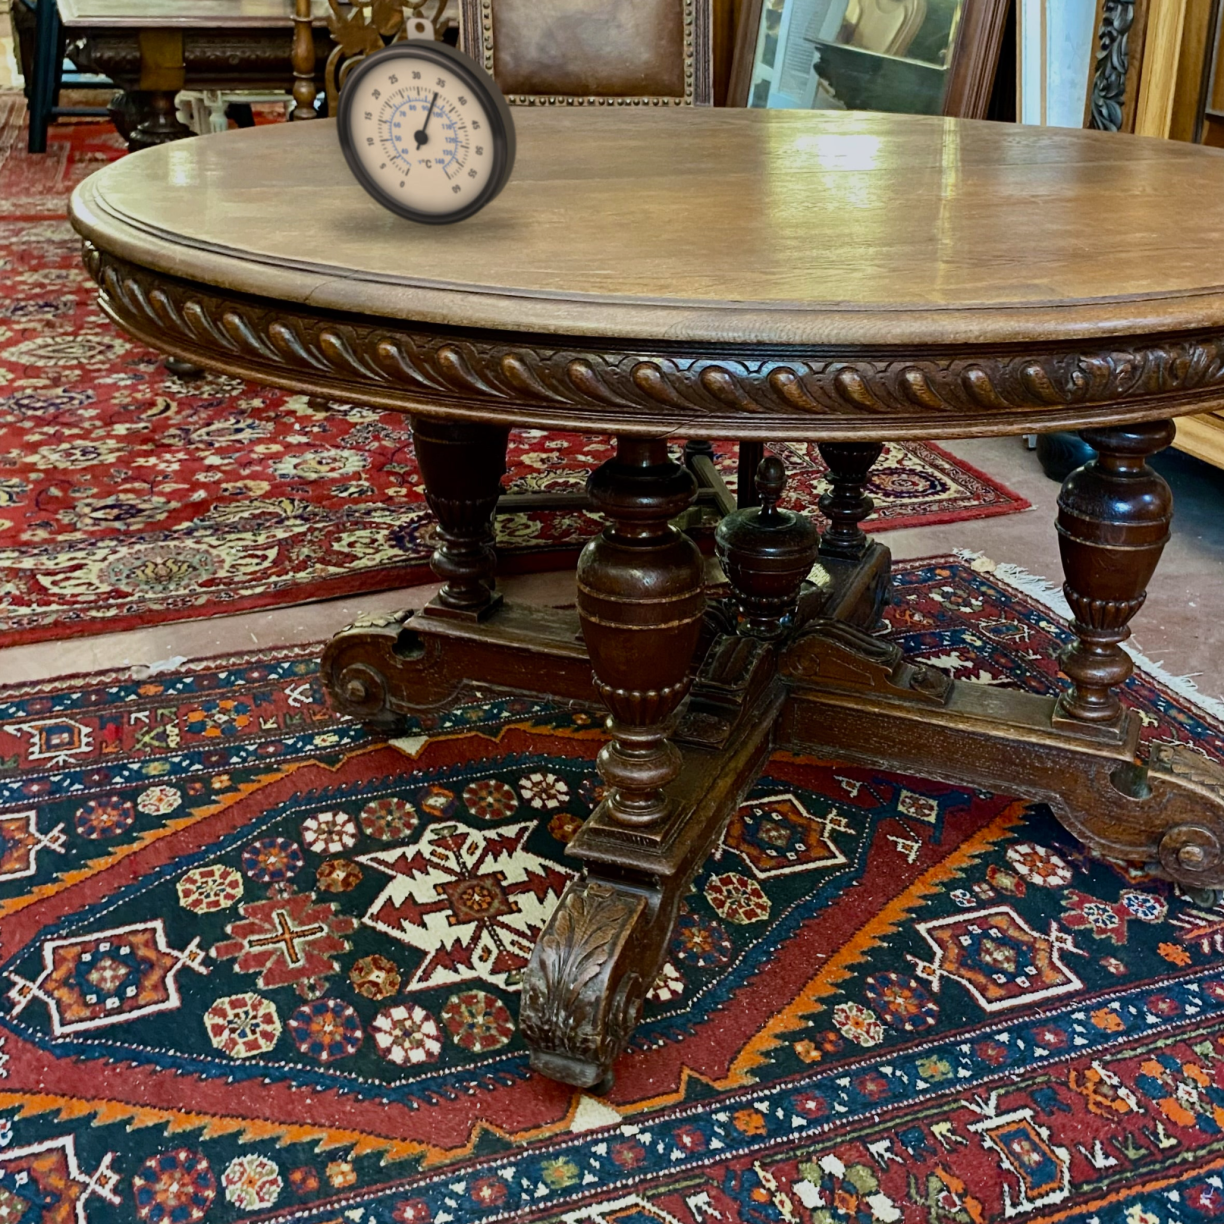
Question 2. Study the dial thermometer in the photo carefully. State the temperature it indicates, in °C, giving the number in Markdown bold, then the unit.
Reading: **35** °C
